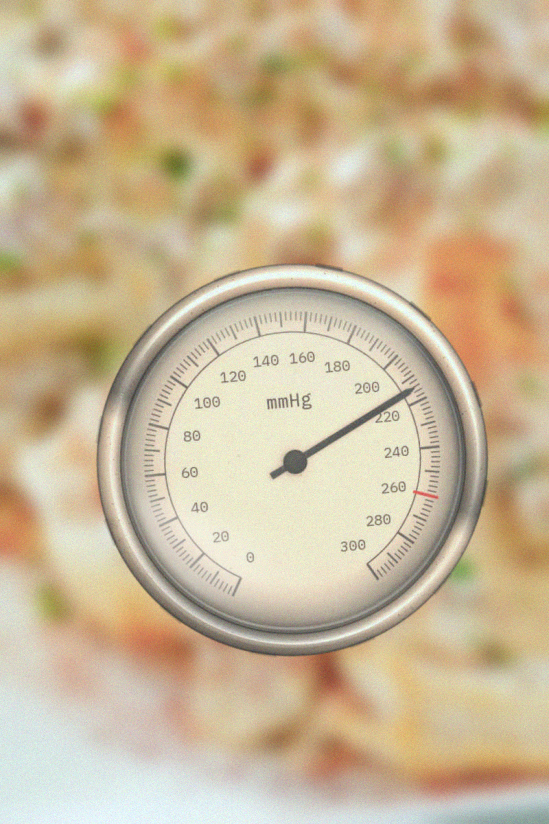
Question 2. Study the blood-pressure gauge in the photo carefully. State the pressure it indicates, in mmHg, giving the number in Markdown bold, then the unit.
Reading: **214** mmHg
